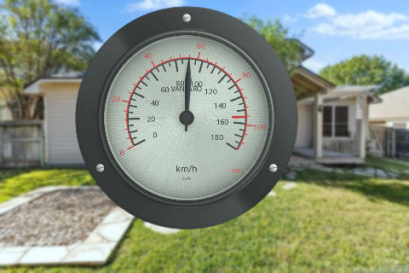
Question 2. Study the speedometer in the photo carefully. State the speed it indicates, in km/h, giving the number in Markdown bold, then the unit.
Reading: **90** km/h
